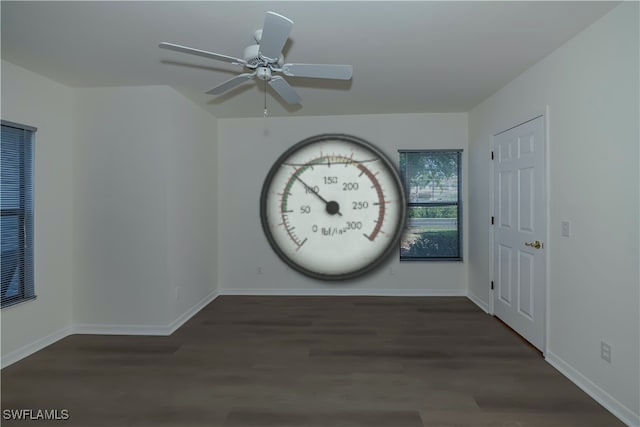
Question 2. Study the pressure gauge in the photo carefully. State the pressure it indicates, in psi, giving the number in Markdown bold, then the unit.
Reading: **100** psi
